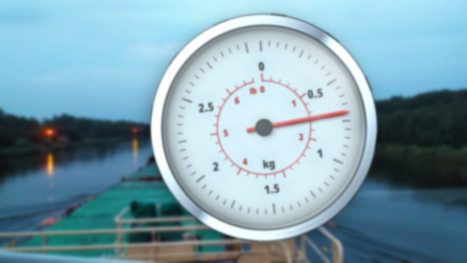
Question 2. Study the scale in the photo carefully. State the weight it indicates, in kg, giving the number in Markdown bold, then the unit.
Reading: **0.7** kg
